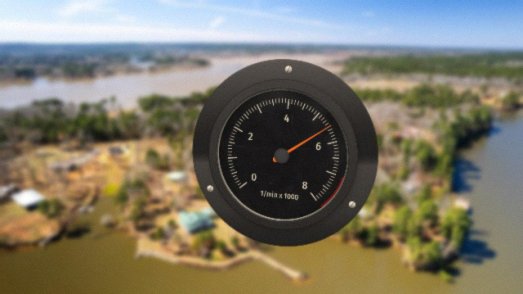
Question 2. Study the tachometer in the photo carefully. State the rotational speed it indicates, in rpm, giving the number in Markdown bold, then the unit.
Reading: **5500** rpm
